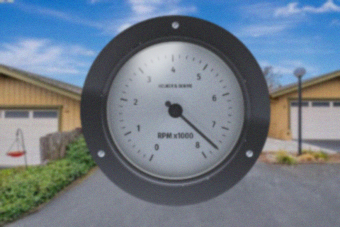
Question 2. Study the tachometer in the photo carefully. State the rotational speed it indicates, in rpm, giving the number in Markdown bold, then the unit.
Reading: **7600** rpm
